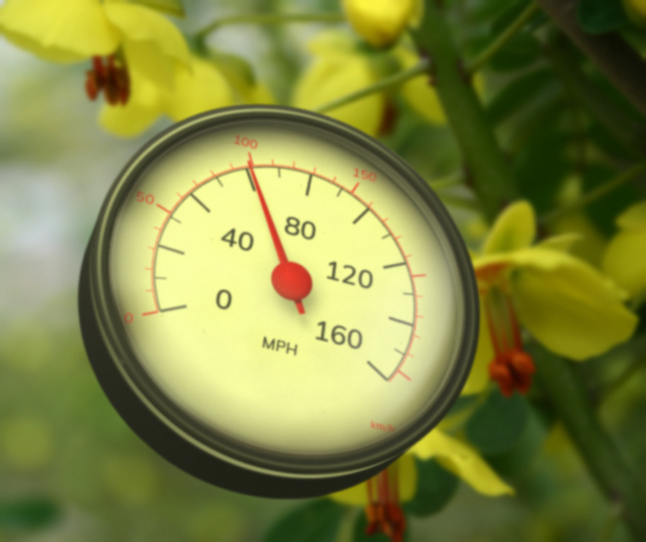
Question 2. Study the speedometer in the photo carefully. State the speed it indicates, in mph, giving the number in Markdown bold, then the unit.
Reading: **60** mph
